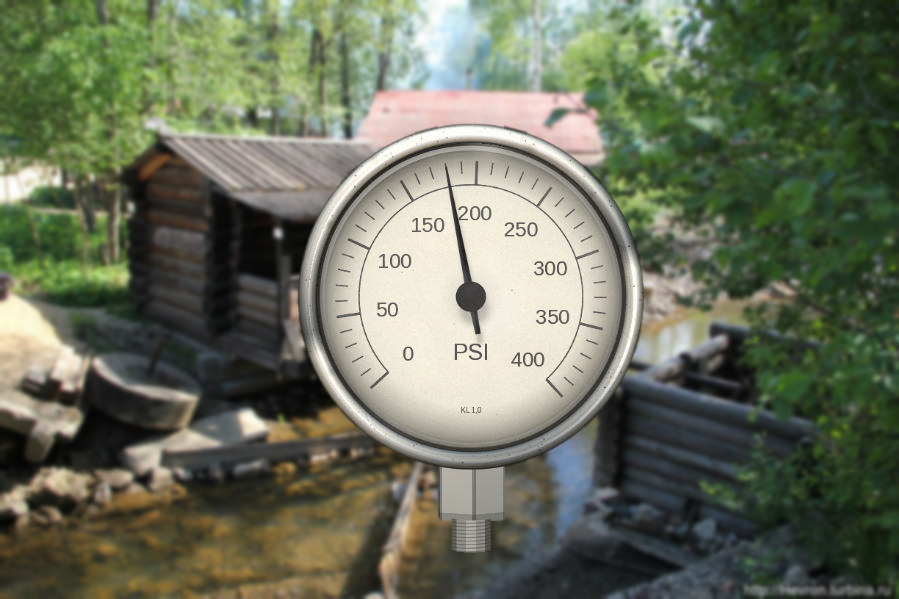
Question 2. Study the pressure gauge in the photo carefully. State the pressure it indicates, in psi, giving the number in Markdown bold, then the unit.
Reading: **180** psi
